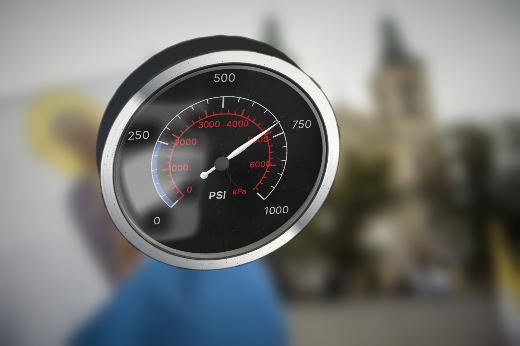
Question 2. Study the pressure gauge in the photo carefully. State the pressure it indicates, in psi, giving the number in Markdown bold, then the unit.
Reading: **700** psi
